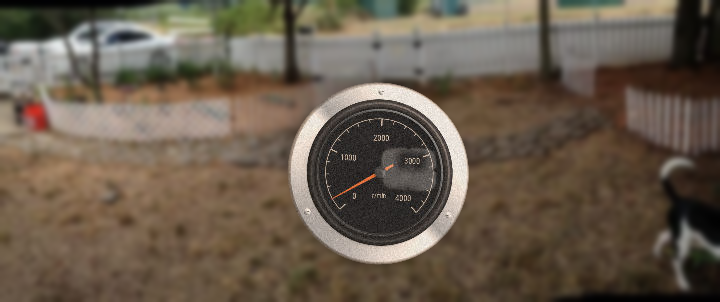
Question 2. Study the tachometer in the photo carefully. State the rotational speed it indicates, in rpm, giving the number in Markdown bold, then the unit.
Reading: **200** rpm
